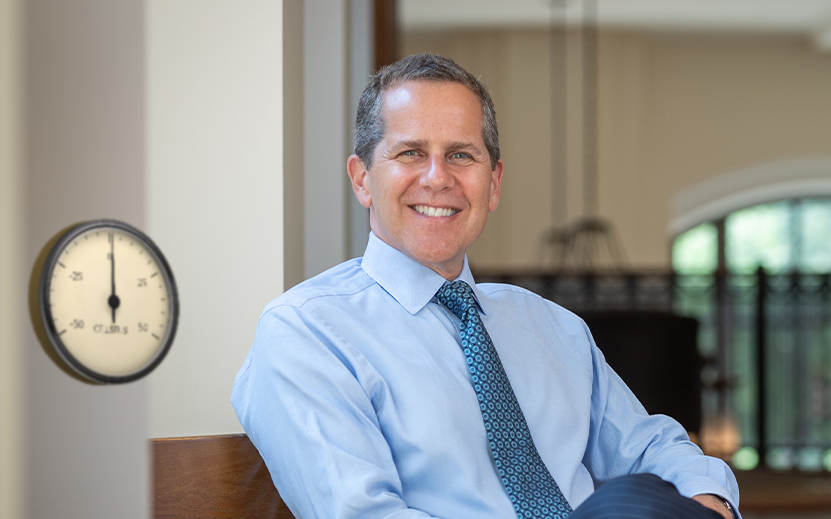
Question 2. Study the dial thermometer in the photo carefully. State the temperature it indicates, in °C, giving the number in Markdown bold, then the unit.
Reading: **0** °C
